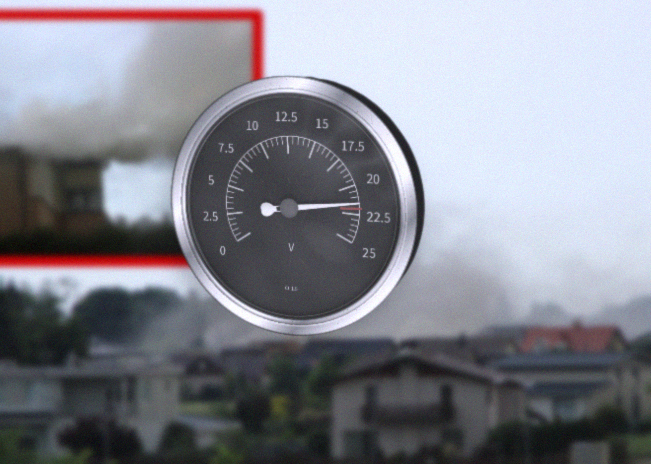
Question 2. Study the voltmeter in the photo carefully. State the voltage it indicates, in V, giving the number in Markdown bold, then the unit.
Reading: **21.5** V
